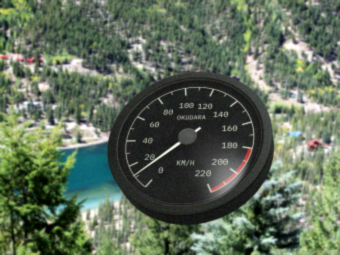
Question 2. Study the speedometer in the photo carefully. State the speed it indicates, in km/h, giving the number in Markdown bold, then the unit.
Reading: **10** km/h
